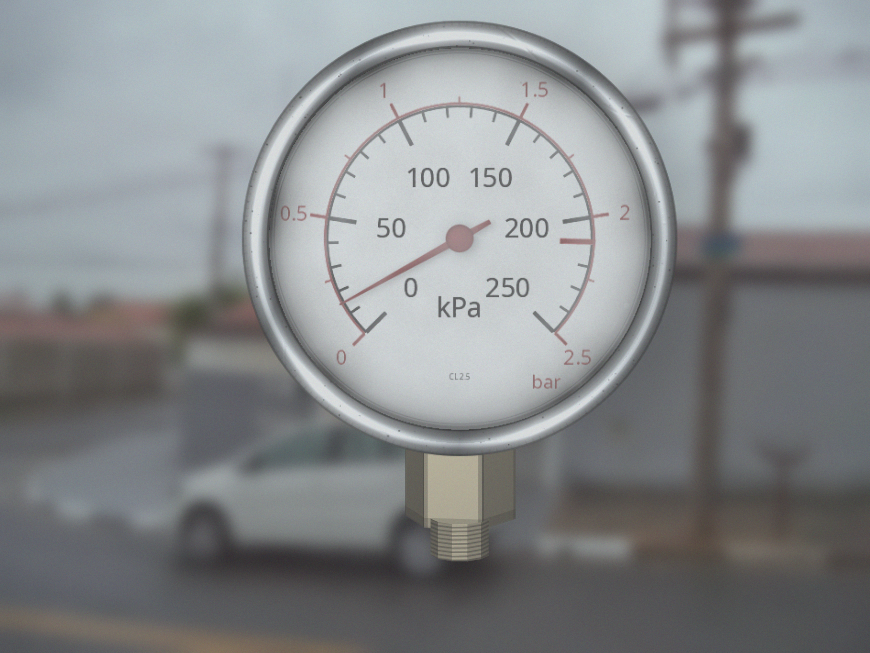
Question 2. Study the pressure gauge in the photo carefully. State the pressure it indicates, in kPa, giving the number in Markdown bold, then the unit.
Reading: **15** kPa
